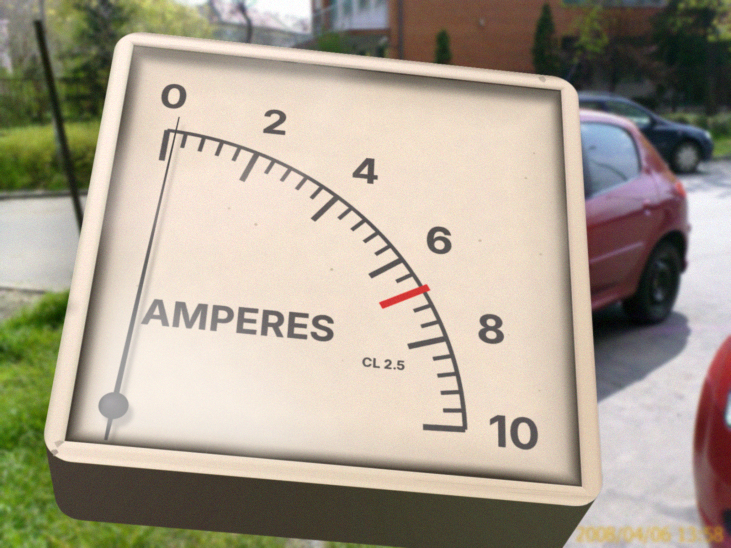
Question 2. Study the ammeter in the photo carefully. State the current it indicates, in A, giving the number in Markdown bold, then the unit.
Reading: **0.2** A
